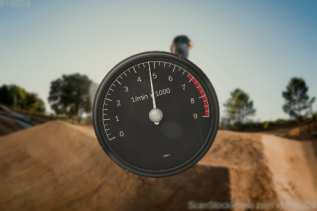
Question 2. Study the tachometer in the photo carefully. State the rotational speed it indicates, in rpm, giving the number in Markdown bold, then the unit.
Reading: **4750** rpm
